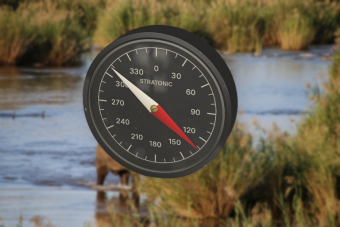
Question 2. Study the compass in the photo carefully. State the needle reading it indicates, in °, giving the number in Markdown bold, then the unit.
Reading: **130** °
